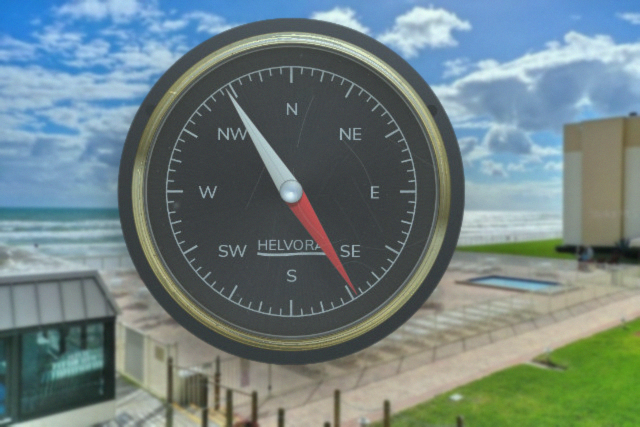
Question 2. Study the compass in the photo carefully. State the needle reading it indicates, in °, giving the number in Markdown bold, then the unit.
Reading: **147.5** °
